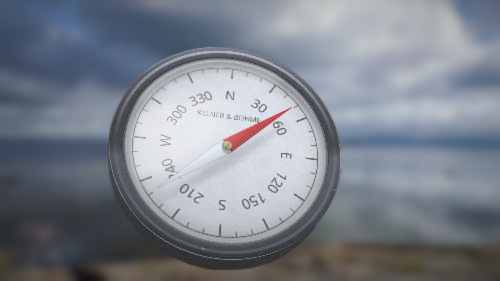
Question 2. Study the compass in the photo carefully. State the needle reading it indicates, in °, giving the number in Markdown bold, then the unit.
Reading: **50** °
